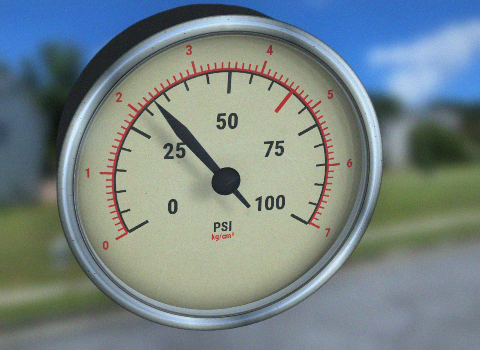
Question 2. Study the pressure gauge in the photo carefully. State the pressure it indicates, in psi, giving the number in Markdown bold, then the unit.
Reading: **32.5** psi
